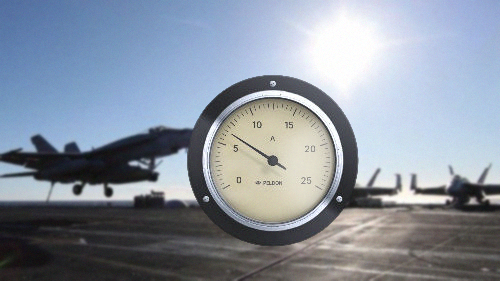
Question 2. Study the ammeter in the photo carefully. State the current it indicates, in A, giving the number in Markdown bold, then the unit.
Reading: **6.5** A
